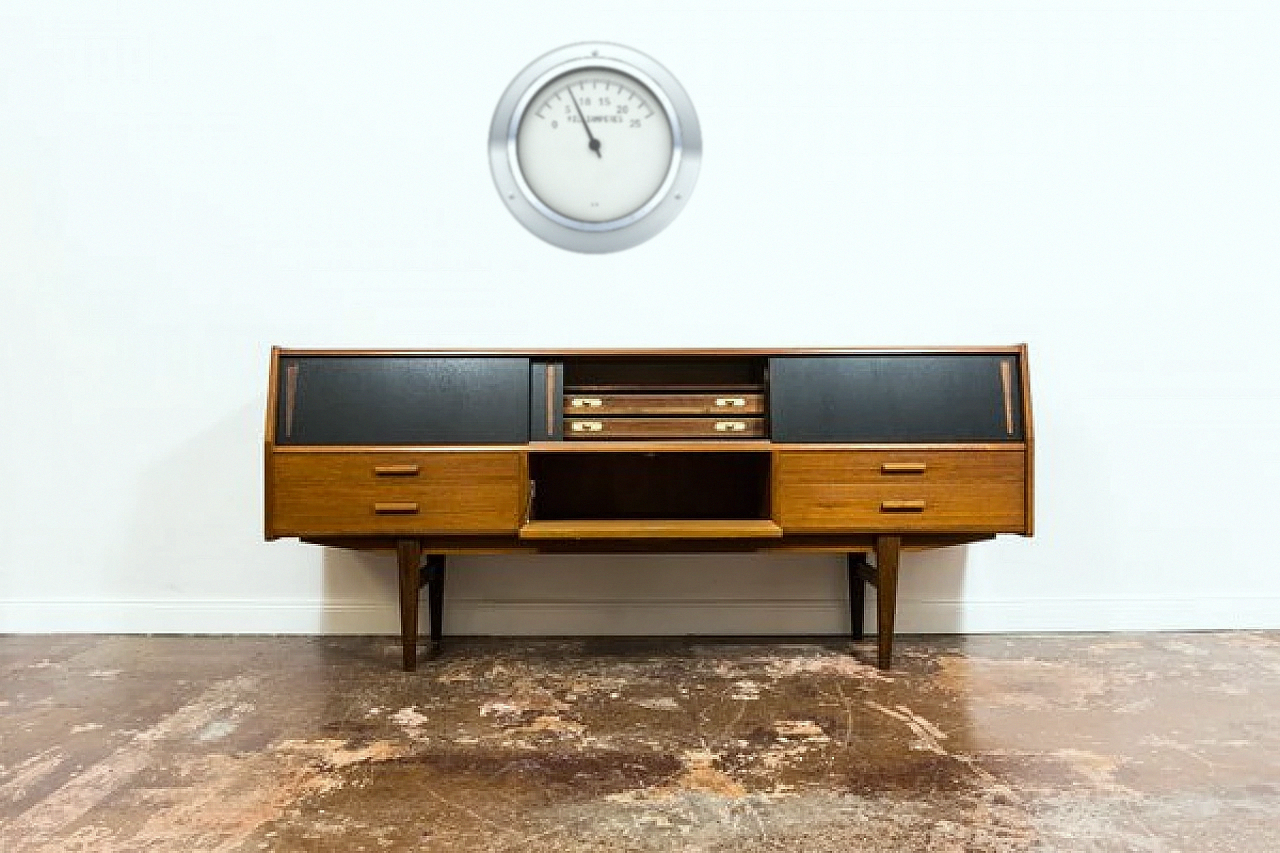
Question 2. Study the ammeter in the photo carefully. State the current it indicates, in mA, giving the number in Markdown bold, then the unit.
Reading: **7.5** mA
